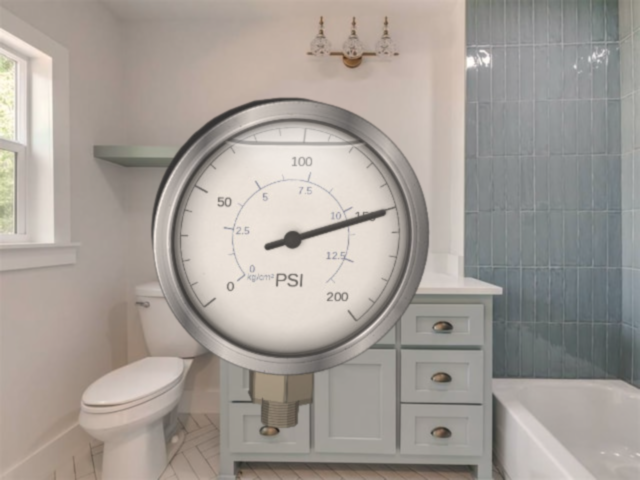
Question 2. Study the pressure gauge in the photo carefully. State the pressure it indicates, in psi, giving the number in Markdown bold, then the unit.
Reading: **150** psi
